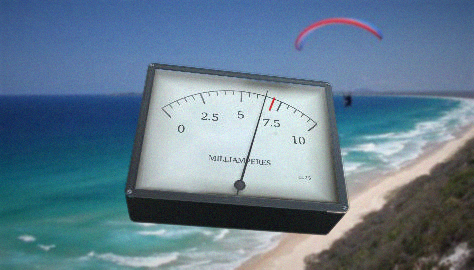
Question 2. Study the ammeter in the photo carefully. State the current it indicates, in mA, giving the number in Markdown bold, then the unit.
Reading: **6.5** mA
